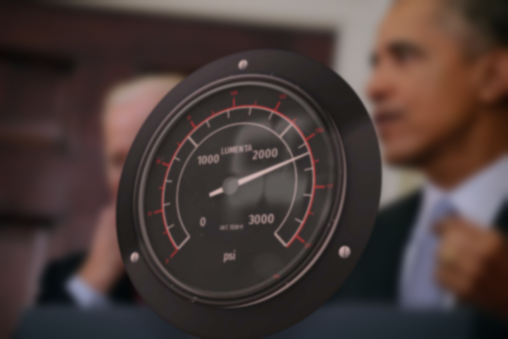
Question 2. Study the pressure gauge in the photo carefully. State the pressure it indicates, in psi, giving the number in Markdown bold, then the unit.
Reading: **2300** psi
